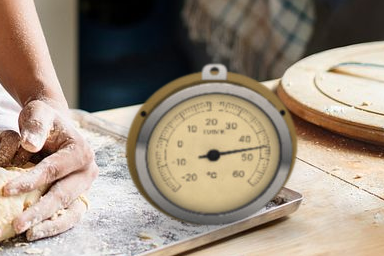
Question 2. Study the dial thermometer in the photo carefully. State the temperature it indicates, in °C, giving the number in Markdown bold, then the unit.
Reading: **45** °C
